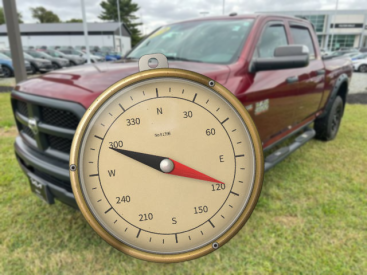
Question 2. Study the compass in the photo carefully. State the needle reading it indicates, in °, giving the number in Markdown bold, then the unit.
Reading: **115** °
